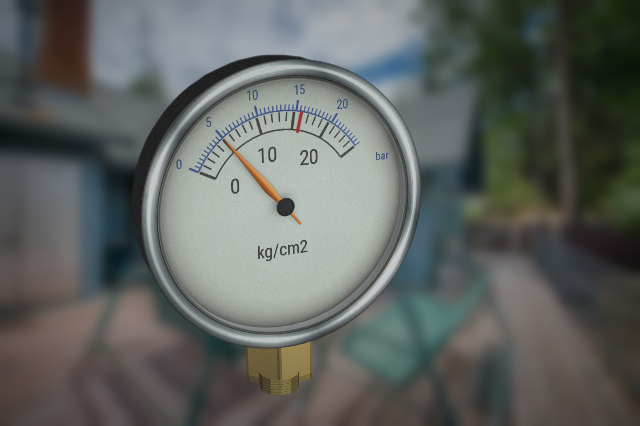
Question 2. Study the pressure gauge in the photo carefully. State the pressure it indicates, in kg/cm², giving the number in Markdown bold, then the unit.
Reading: **5** kg/cm²
